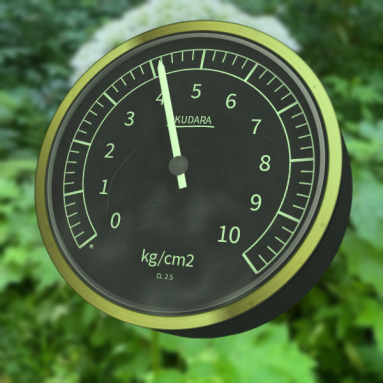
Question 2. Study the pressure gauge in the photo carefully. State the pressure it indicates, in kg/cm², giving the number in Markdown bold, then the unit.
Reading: **4.2** kg/cm²
